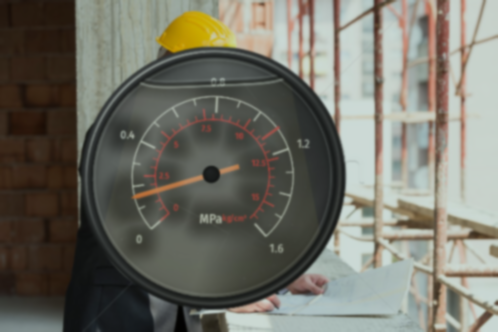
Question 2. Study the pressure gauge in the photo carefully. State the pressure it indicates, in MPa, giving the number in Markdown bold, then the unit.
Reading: **0.15** MPa
